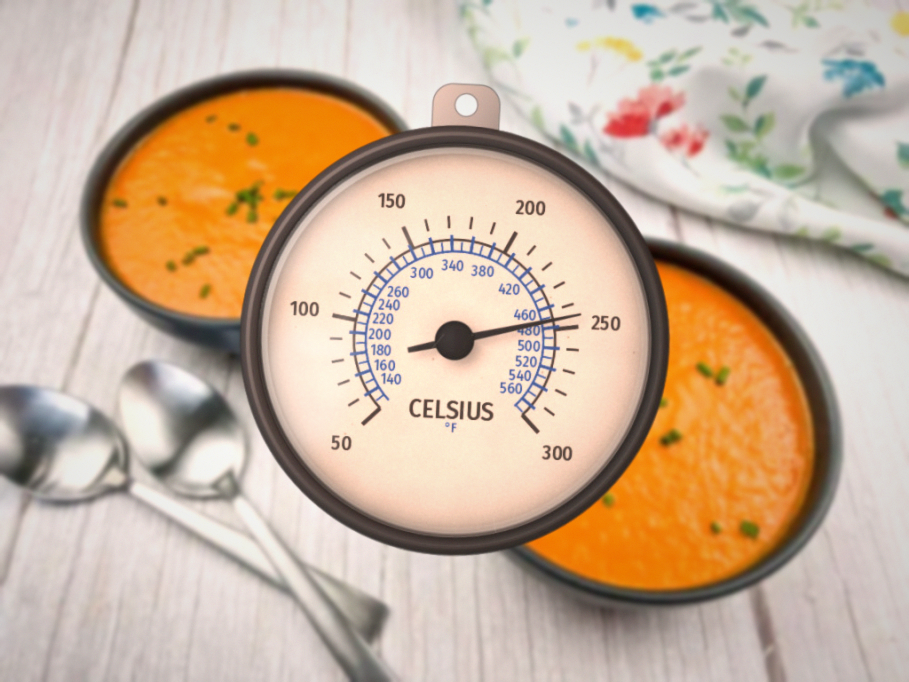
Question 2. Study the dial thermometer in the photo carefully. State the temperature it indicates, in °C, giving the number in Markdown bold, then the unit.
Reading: **245** °C
